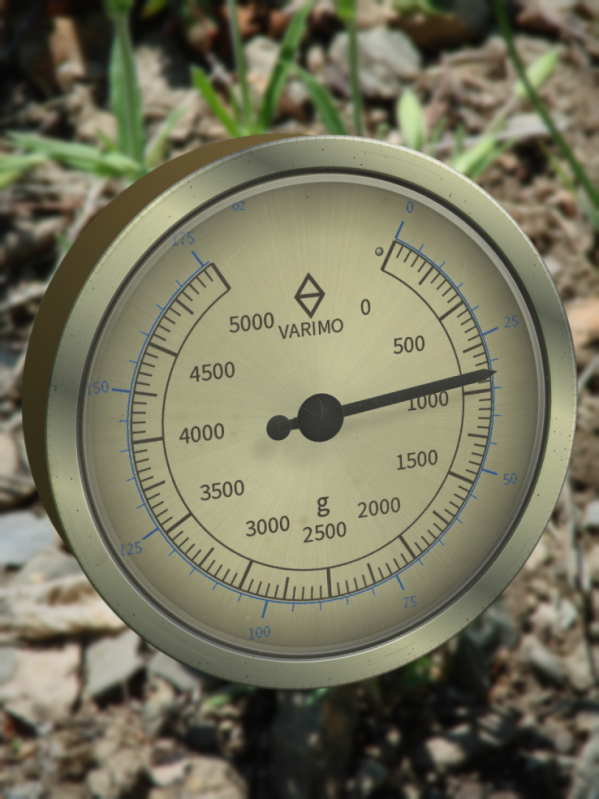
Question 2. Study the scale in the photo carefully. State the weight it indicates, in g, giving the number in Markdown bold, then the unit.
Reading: **900** g
